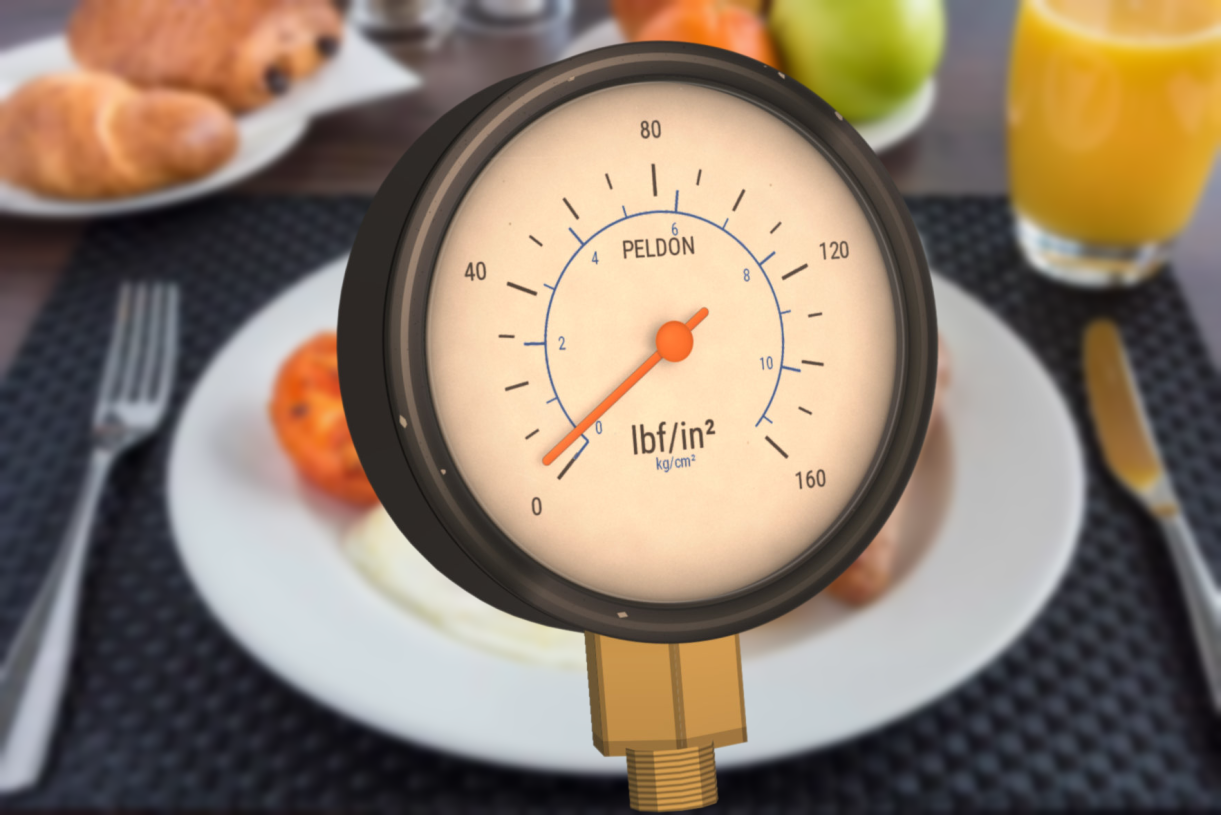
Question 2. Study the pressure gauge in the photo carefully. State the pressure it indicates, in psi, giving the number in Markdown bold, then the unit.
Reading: **5** psi
